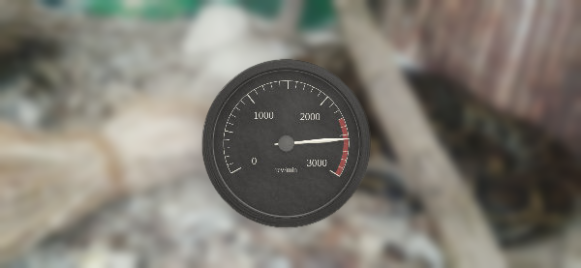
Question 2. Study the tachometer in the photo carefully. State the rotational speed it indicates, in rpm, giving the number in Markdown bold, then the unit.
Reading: **2550** rpm
